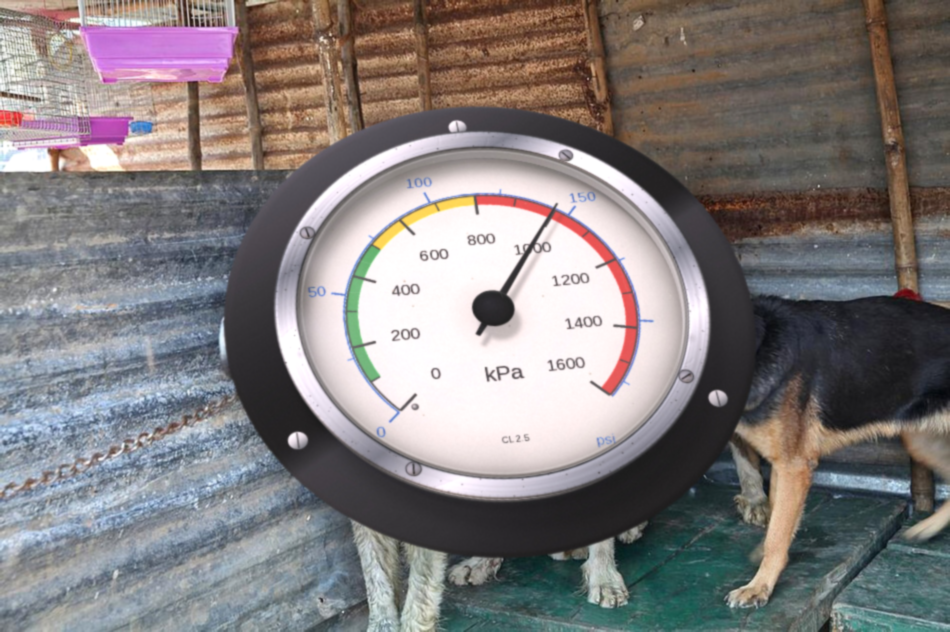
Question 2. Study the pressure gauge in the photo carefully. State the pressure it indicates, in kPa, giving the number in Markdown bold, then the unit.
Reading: **1000** kPa
